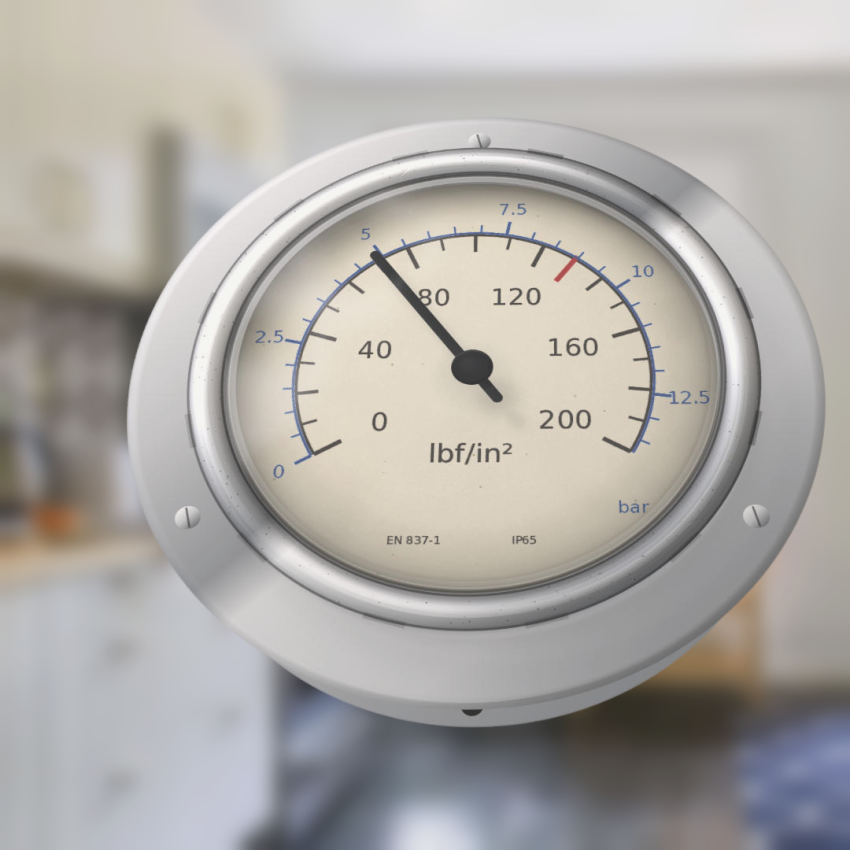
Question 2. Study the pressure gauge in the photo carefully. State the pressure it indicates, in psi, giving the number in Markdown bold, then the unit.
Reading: **70** psi
